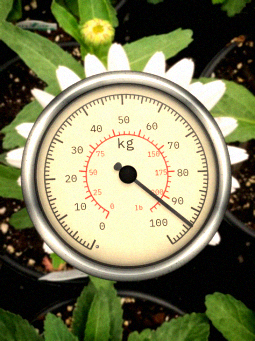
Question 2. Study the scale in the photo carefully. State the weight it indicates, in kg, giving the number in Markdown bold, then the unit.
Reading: **94** kg
